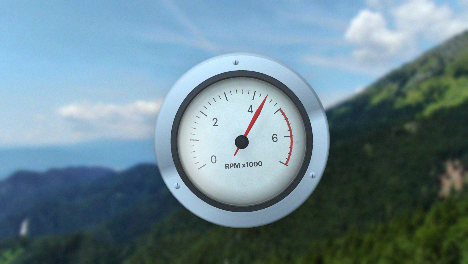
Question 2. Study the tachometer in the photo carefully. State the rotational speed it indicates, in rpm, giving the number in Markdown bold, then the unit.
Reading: **4400** rpm
